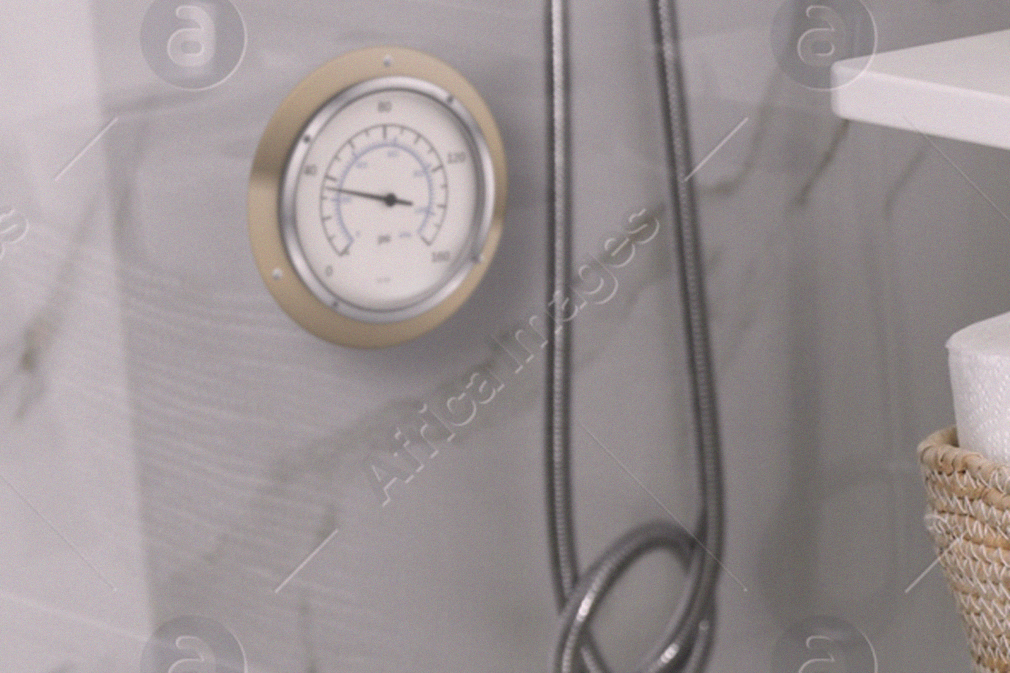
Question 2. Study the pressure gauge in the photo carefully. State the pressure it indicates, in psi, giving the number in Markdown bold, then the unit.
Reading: **35** psi
